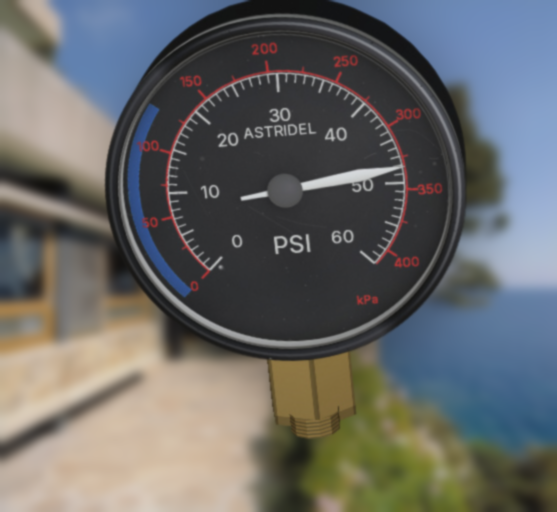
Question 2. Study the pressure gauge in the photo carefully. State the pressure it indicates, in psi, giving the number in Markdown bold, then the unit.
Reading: **48** psi
